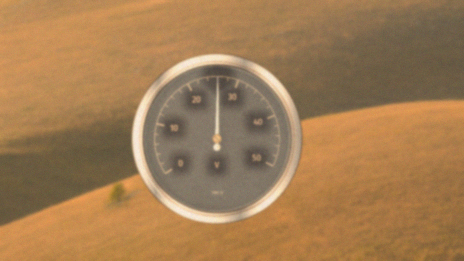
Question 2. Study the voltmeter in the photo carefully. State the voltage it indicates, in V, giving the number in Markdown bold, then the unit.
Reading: **26** V
